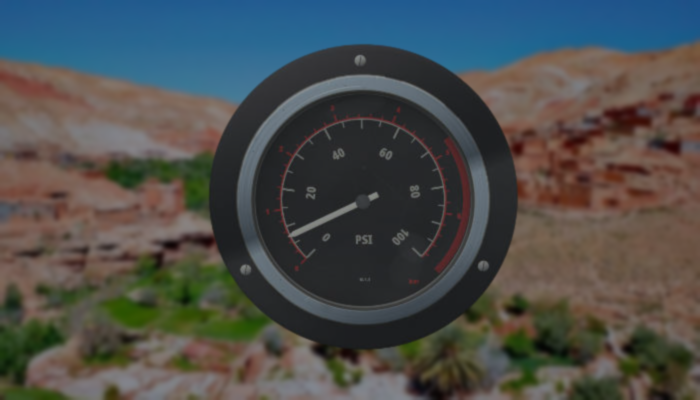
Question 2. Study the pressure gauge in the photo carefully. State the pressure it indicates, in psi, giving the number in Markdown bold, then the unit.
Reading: **7.5** psi
